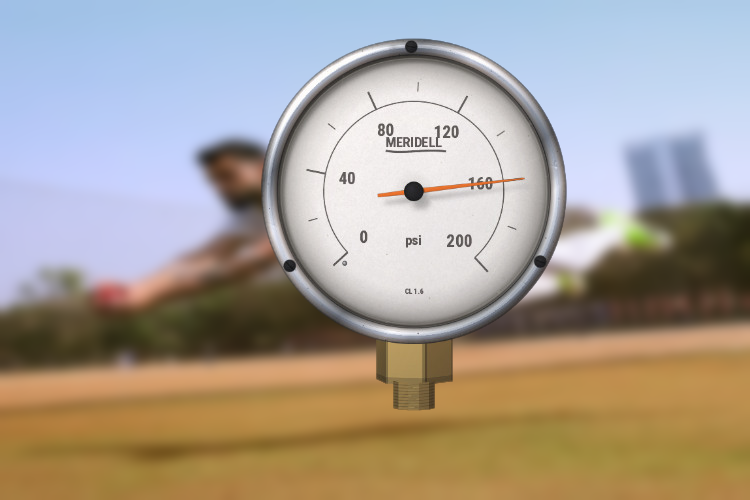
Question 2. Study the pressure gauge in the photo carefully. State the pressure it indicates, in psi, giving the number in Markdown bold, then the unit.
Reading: **160** psi
